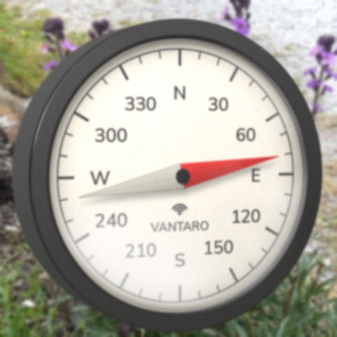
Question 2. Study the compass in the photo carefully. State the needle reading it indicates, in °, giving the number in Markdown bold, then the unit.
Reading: **80** °
